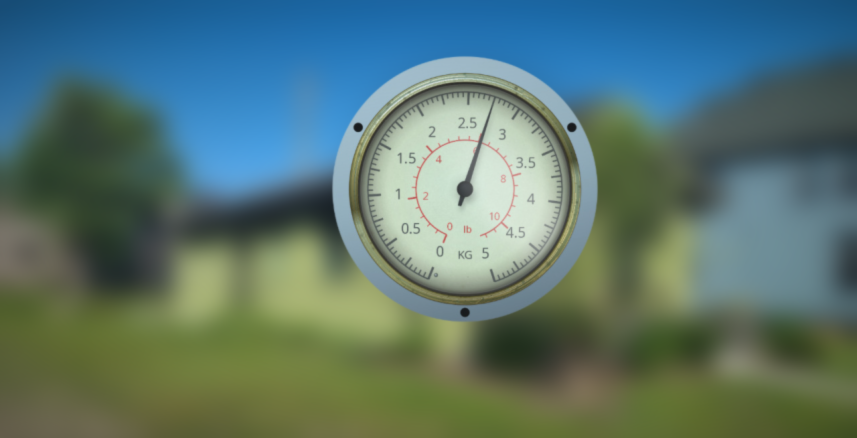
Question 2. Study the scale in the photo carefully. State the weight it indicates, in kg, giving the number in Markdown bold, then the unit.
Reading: **2.75** kg
